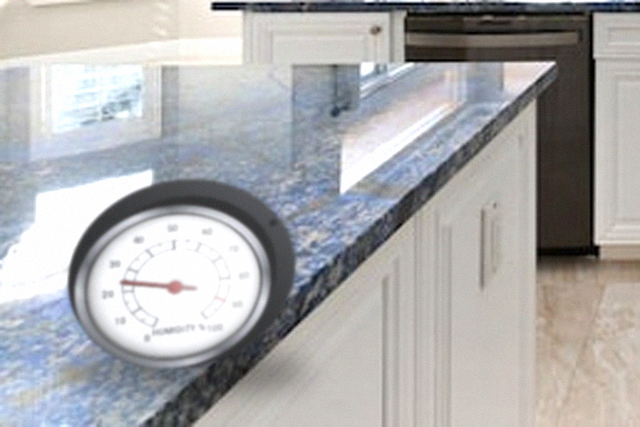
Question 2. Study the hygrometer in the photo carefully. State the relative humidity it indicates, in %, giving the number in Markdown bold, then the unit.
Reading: **25** %
